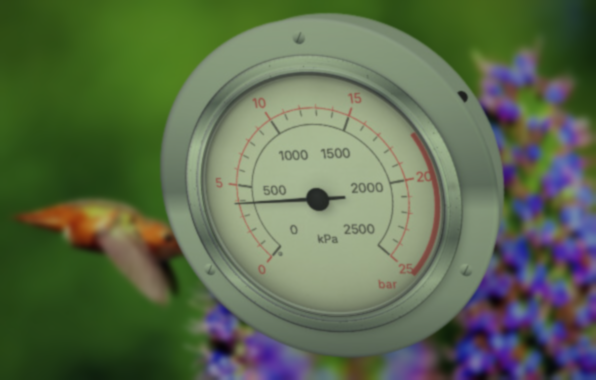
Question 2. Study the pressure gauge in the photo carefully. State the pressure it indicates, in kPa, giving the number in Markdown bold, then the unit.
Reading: **400** kPa
